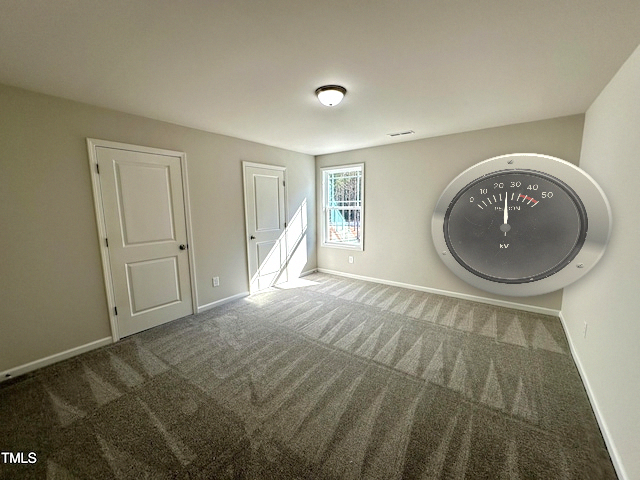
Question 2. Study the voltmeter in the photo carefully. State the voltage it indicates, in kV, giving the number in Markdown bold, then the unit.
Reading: **25** kV
